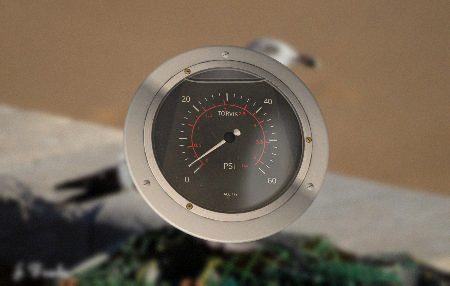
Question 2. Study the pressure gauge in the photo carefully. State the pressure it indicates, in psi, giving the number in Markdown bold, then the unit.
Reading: **2** psi
